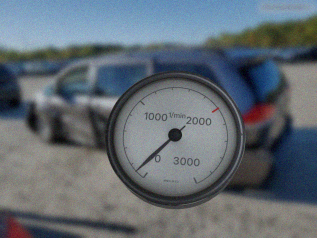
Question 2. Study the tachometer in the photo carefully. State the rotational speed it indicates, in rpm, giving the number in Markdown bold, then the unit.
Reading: **100** rpm
